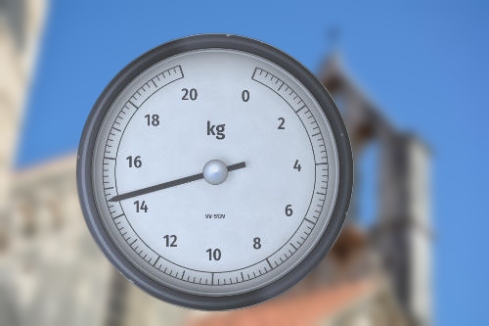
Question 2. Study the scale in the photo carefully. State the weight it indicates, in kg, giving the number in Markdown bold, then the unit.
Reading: **14.6** kg
